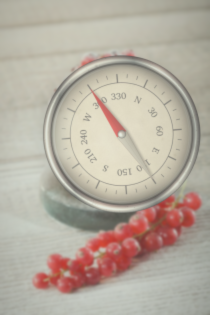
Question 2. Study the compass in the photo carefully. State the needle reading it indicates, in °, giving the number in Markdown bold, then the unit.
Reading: **300** °
